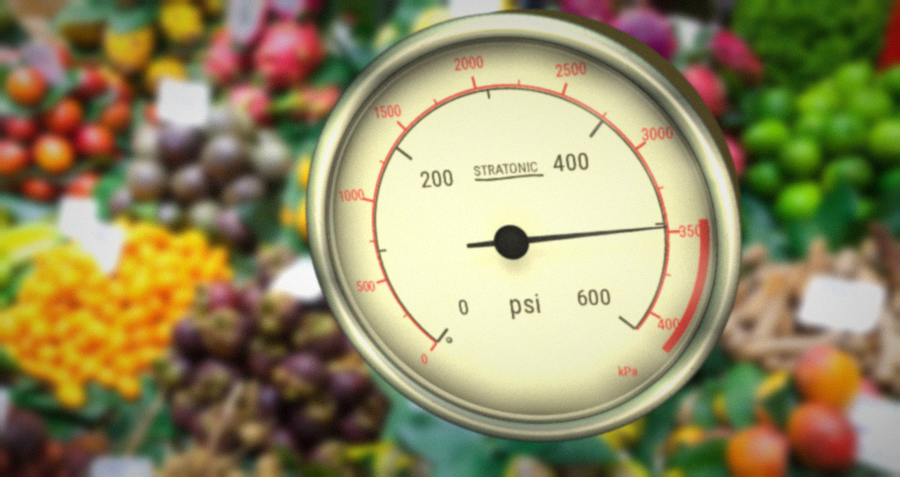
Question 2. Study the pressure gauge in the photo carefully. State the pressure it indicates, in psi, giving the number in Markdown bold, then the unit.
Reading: **500** psi
